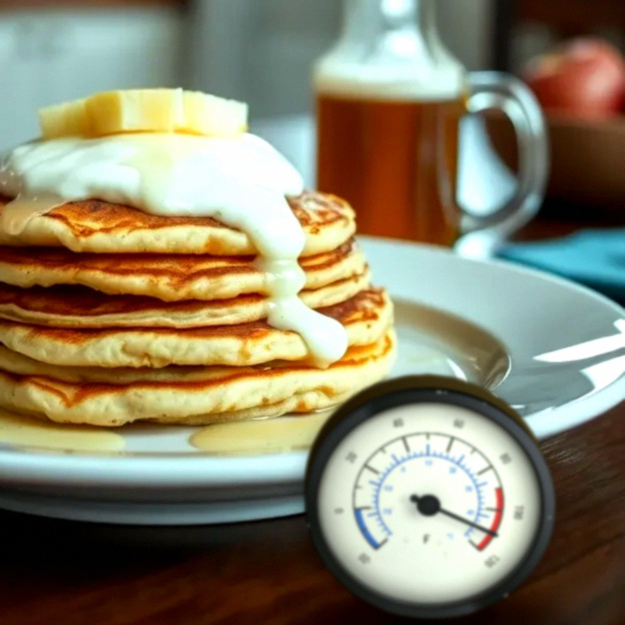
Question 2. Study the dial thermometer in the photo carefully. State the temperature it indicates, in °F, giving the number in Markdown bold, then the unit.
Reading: **110** °F
